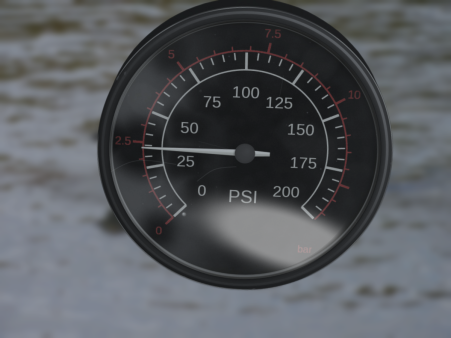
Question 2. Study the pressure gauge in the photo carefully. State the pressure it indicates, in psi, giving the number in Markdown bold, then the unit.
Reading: **35** psi
